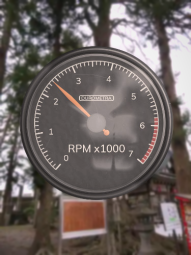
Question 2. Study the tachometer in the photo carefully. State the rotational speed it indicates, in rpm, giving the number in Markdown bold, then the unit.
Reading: **2400** rpm
